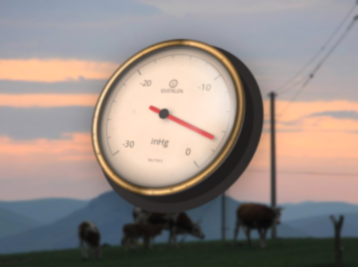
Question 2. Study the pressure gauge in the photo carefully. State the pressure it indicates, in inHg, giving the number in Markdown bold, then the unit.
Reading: **-3** inHg
